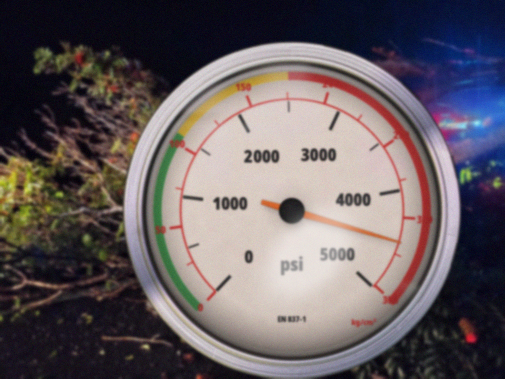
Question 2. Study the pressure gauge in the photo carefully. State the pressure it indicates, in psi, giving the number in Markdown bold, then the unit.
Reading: **4500** psi
